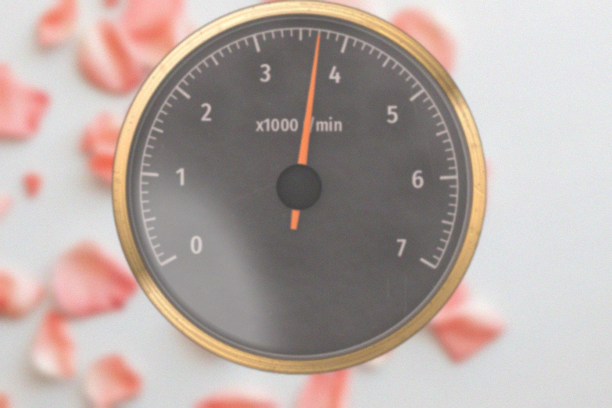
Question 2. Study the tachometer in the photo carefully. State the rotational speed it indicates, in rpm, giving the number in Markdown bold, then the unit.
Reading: **3700** rpm
